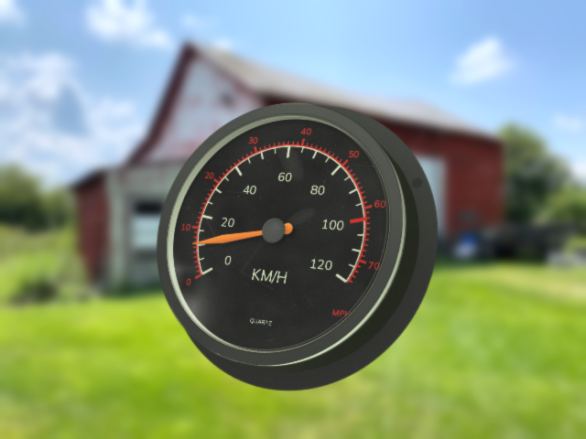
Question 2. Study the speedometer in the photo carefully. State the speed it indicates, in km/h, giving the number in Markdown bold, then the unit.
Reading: **10** km/h
